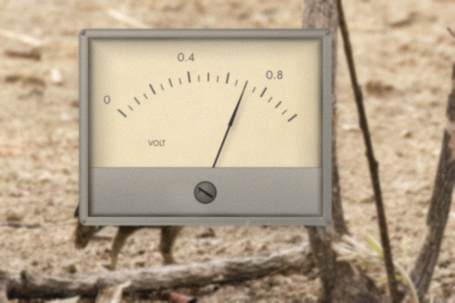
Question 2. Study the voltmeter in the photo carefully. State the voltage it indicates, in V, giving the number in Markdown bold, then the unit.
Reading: **0.7** V
